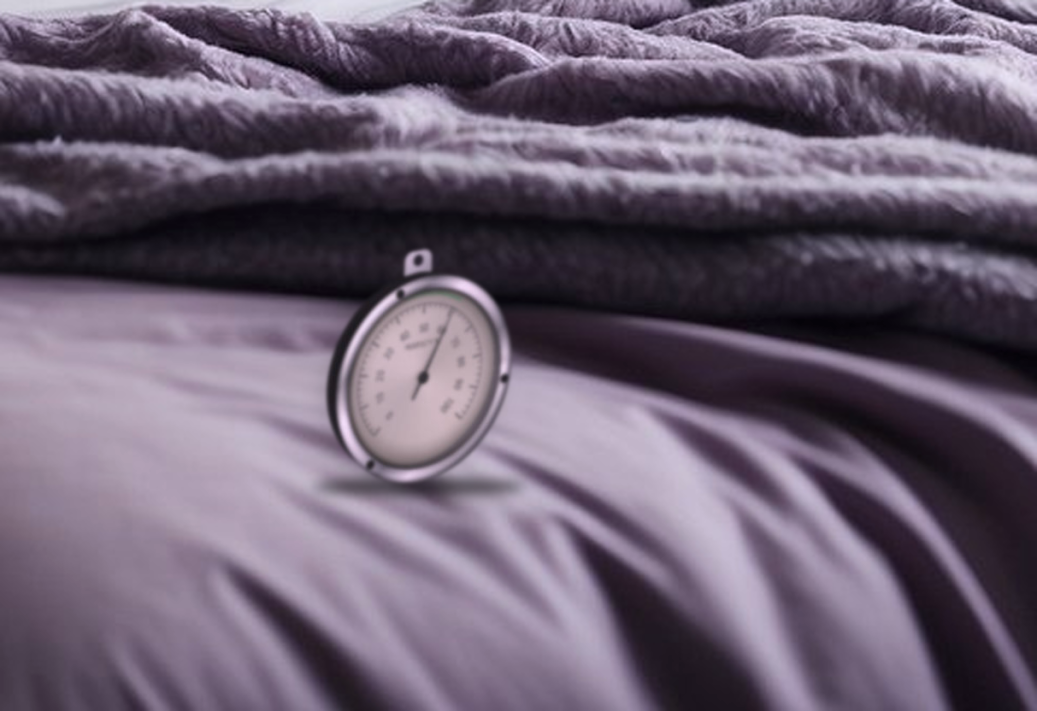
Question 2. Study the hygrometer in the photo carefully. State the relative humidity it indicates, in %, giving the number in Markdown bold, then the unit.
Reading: **60** %
